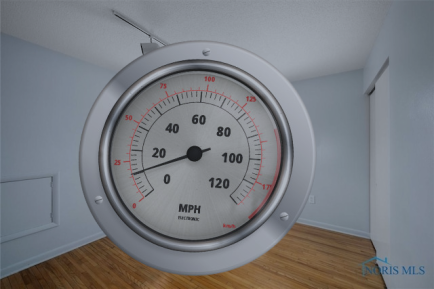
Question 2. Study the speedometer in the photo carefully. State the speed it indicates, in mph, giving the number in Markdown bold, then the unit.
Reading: **10** mph
